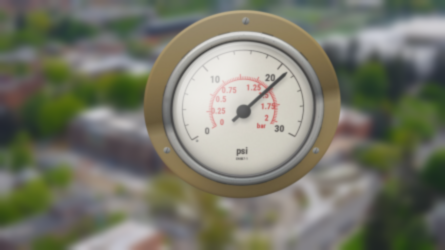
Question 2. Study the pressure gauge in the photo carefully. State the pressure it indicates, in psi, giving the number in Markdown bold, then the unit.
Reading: **21** psi
